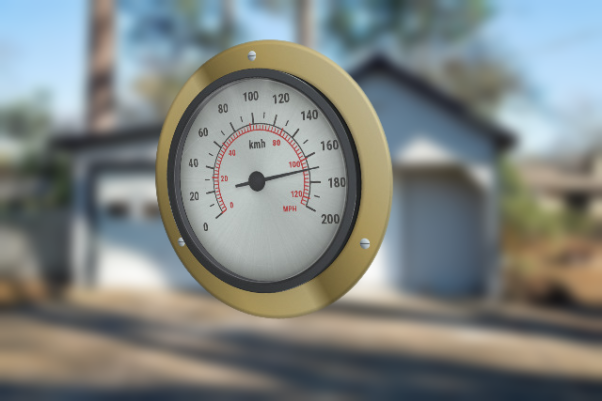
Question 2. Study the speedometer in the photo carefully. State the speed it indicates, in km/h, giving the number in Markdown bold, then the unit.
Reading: **170** km/h
